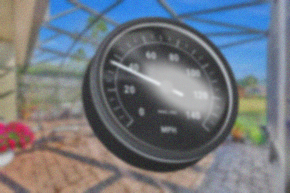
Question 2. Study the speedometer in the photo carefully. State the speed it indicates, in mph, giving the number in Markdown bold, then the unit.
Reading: **35** mph
